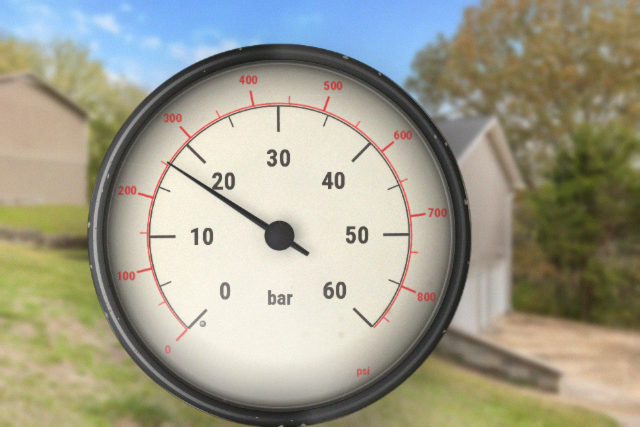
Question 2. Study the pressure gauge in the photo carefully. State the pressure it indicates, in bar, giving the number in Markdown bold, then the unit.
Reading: **17.5** bar
